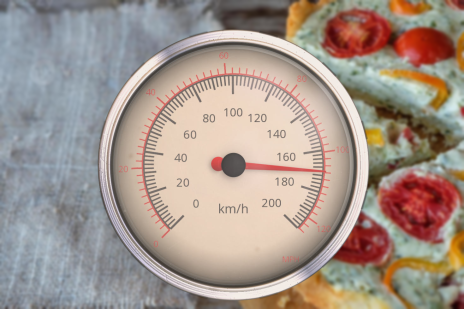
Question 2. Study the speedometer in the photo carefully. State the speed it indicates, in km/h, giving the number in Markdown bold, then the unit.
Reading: **170** km/h
